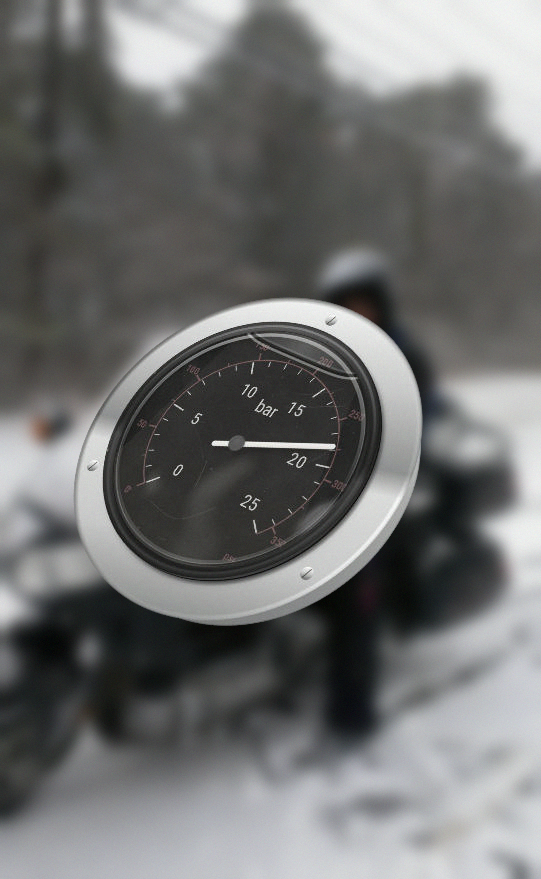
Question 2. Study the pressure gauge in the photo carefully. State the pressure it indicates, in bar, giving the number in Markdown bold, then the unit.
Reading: **19** bar
